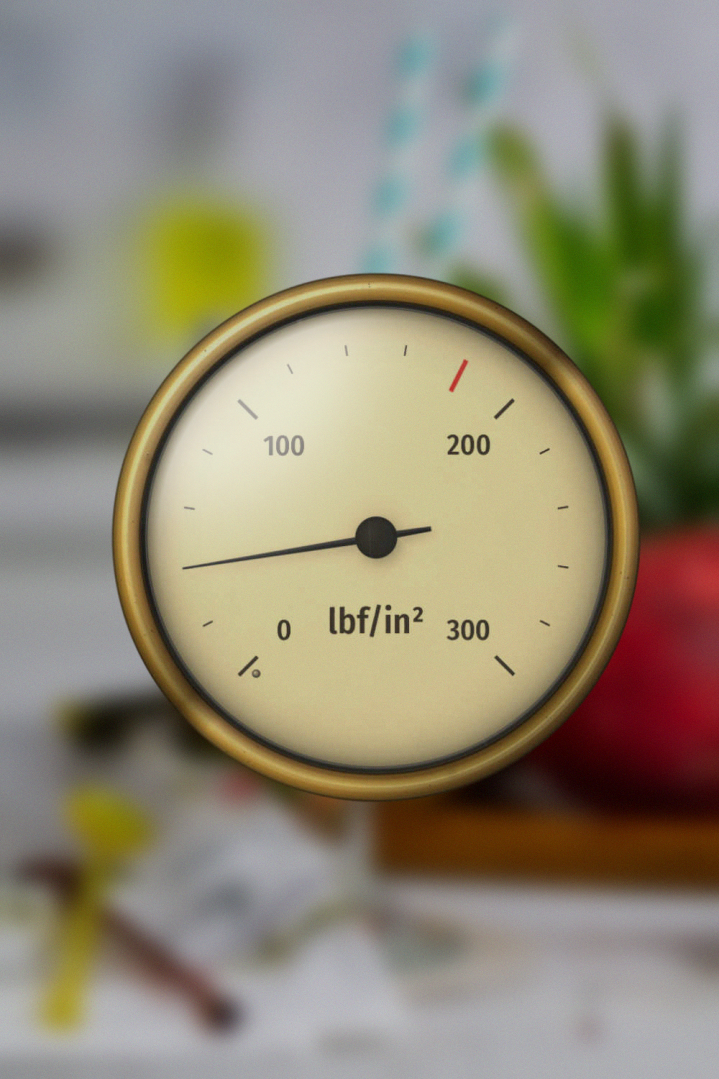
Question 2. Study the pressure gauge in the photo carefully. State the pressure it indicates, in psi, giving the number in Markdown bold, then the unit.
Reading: **40** psi
